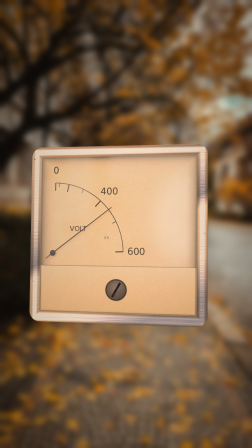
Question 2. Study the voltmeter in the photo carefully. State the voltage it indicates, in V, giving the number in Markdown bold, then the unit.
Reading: **450** V
